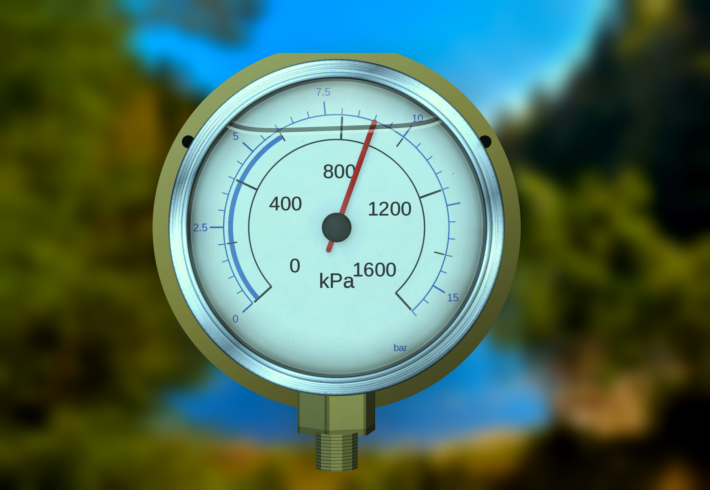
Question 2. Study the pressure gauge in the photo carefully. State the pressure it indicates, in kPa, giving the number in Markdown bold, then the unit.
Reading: **900** kPa
